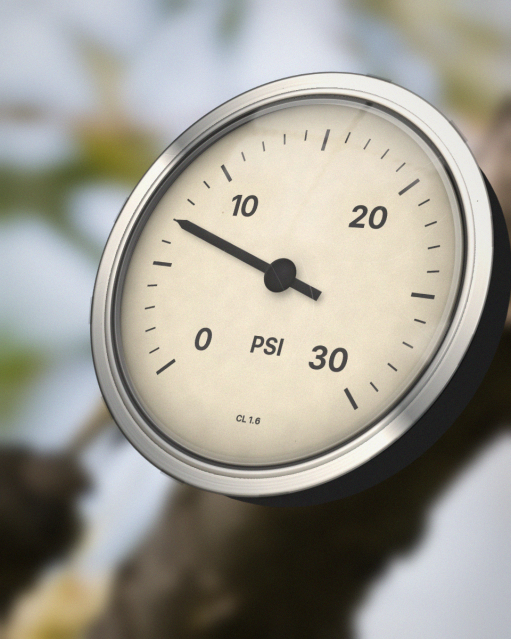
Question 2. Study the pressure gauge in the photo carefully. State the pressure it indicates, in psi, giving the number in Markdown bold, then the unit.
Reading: **7** psi
